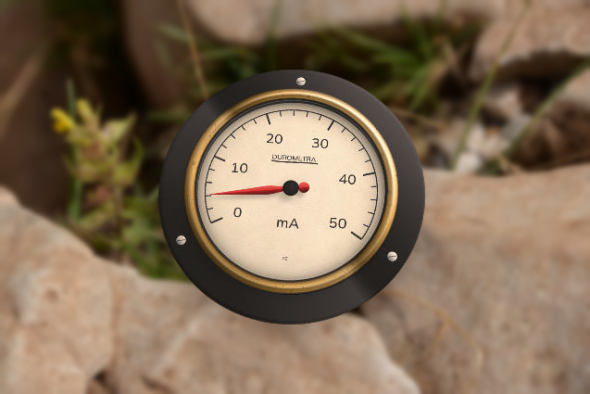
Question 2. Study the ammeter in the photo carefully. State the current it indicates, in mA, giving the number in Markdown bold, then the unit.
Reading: **4** mA
